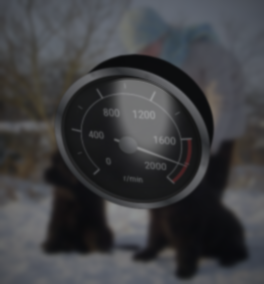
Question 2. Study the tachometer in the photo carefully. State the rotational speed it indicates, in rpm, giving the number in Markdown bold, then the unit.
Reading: **1800** rpm
